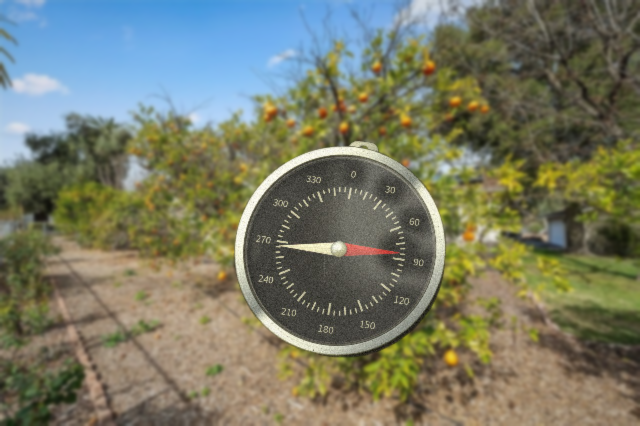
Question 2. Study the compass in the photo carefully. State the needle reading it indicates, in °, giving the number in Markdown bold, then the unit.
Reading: **85** °
